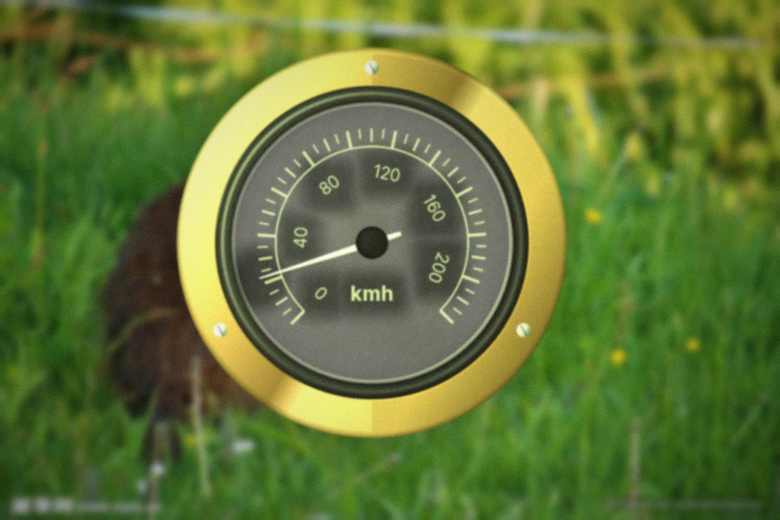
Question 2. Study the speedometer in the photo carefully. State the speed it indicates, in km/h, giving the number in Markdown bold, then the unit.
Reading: **22.5** km/h
